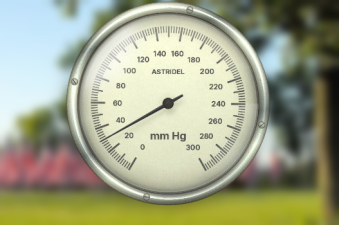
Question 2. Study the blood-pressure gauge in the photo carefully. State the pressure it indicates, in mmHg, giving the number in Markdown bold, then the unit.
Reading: **30** mmHg
